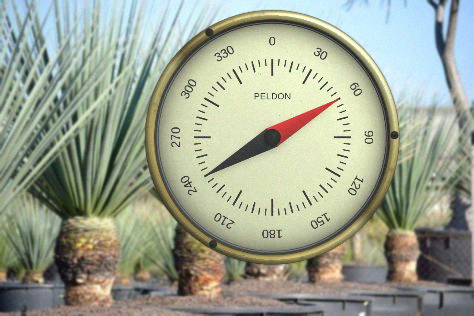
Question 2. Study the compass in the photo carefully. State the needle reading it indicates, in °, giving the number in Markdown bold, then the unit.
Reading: **60** °
